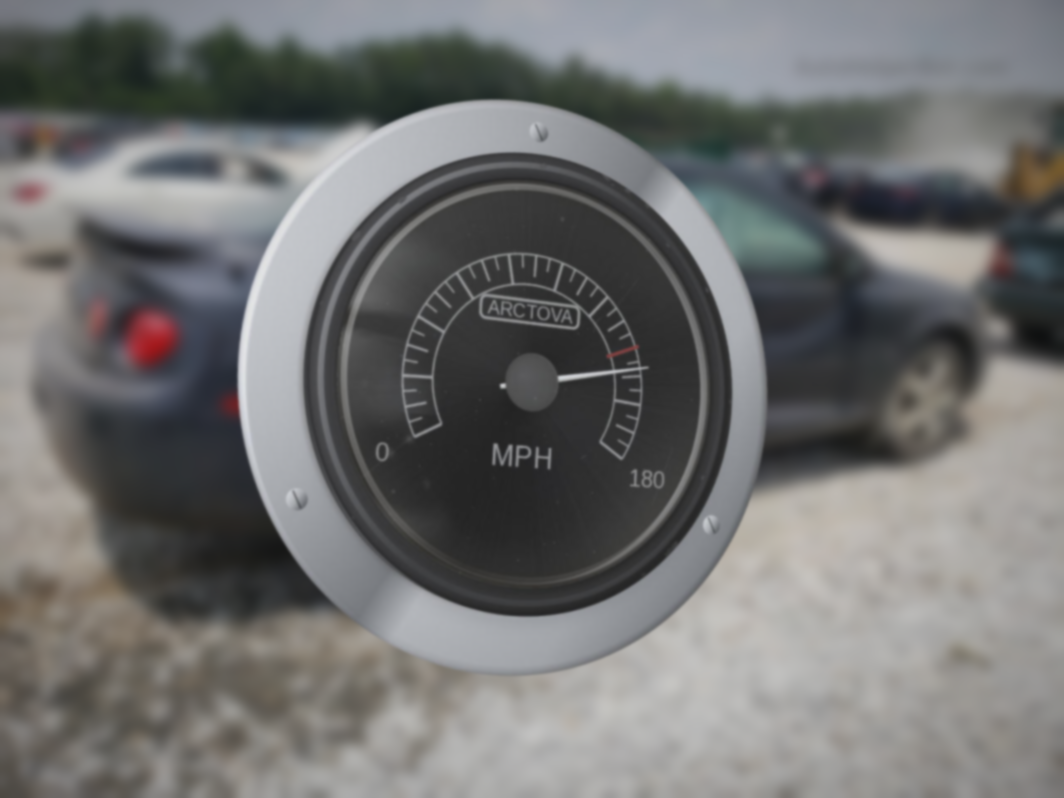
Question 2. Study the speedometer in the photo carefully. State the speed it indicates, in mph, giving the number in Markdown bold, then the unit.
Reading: **147.5** mph
